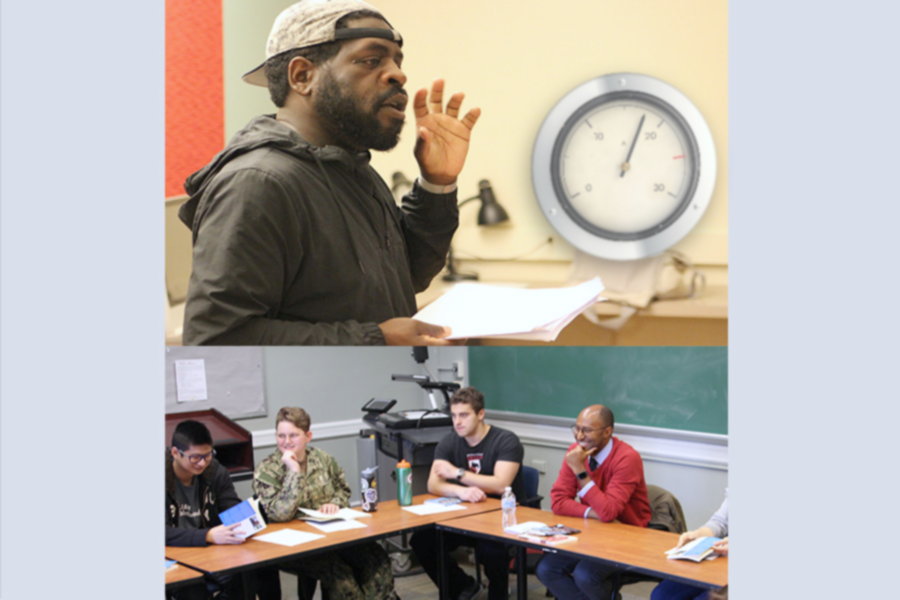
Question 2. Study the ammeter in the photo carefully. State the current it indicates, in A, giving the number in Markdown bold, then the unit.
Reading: **17.5** A
